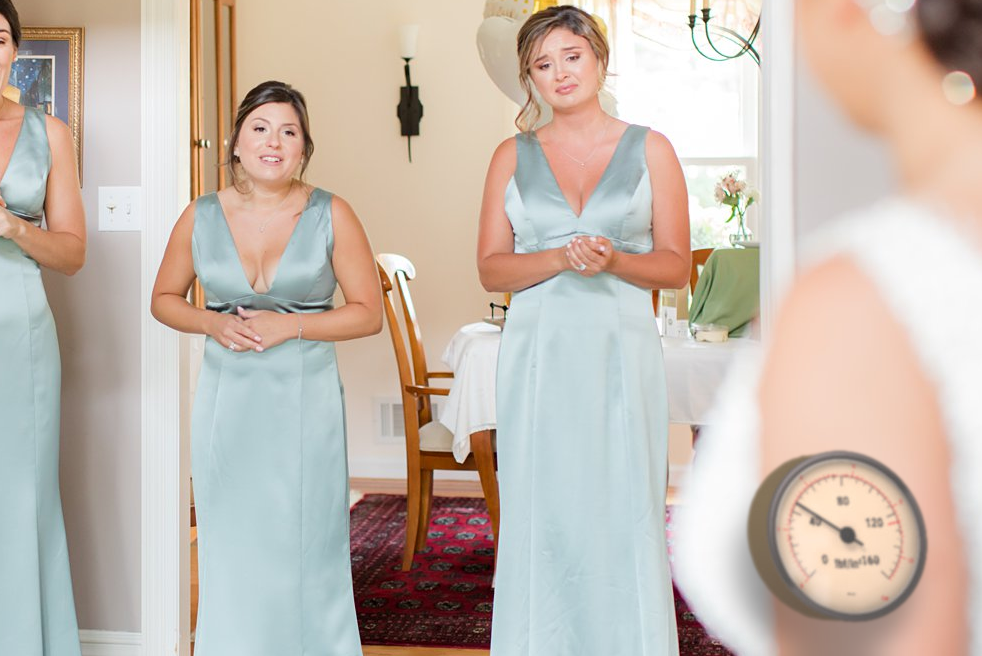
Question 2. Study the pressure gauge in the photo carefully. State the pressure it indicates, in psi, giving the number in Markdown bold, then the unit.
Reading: **45** psi
